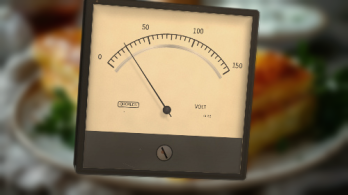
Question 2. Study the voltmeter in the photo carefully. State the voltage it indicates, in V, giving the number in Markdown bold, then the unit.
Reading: **25** V
